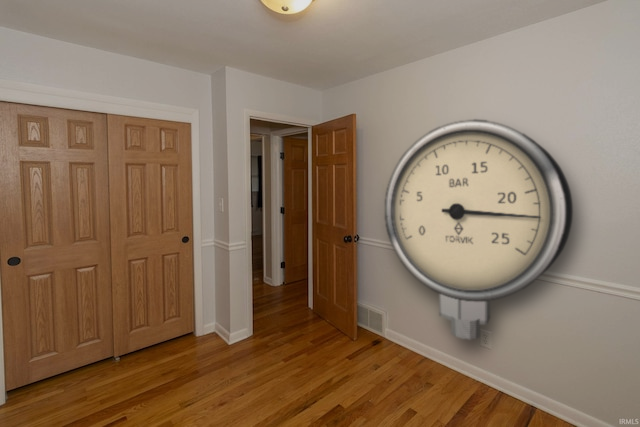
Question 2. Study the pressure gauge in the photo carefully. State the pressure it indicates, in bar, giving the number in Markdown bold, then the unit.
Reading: **22** bar
